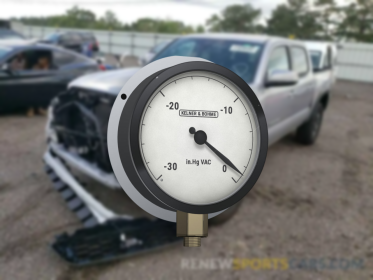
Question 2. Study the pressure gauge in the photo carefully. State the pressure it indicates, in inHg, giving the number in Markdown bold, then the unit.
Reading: **-1** inHg
